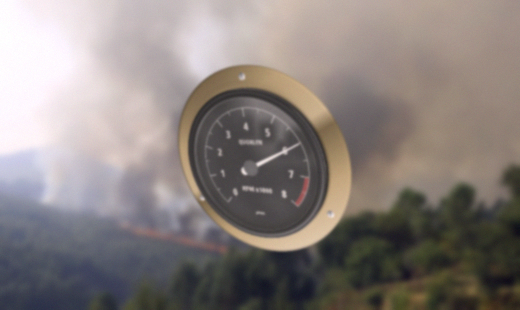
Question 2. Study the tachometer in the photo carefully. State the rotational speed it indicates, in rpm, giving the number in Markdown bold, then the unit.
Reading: **6000** rpm
